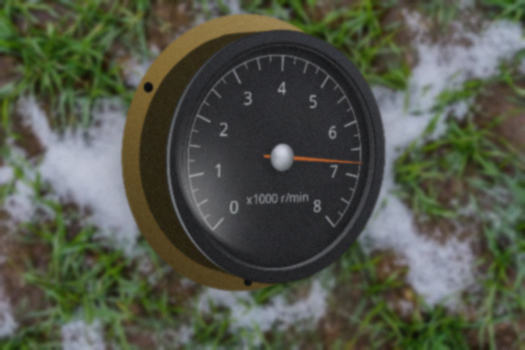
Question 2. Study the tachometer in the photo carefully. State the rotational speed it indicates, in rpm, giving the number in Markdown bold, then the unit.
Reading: **6750** rpm
